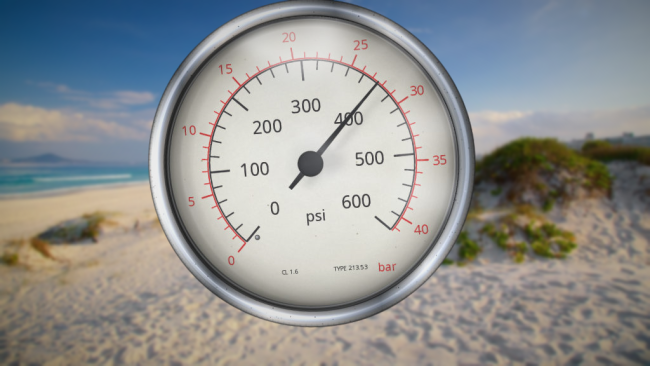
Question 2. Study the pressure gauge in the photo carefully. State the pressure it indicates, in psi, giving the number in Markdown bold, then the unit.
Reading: **400** psi
